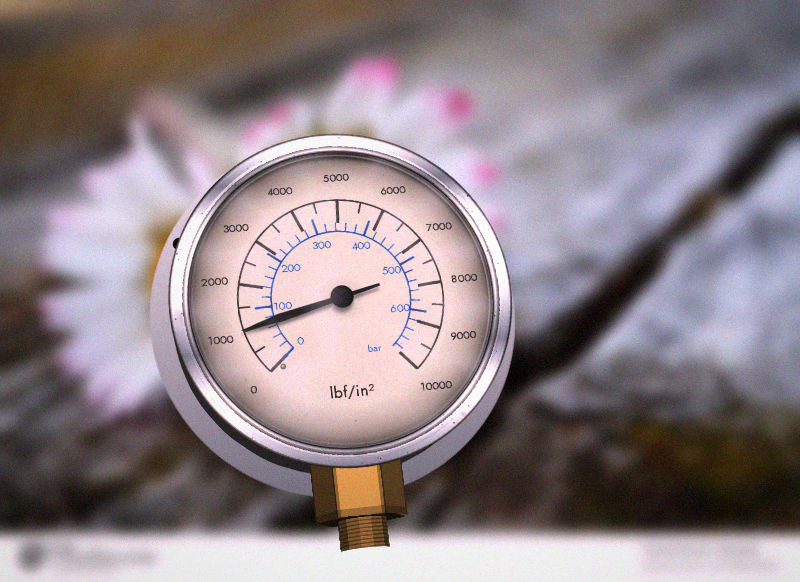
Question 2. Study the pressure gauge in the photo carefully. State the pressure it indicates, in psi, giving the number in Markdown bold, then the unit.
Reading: **1000** psi
